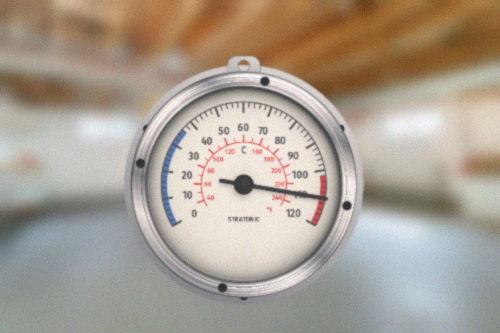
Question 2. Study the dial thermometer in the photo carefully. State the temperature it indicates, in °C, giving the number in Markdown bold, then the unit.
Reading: **110** °C
